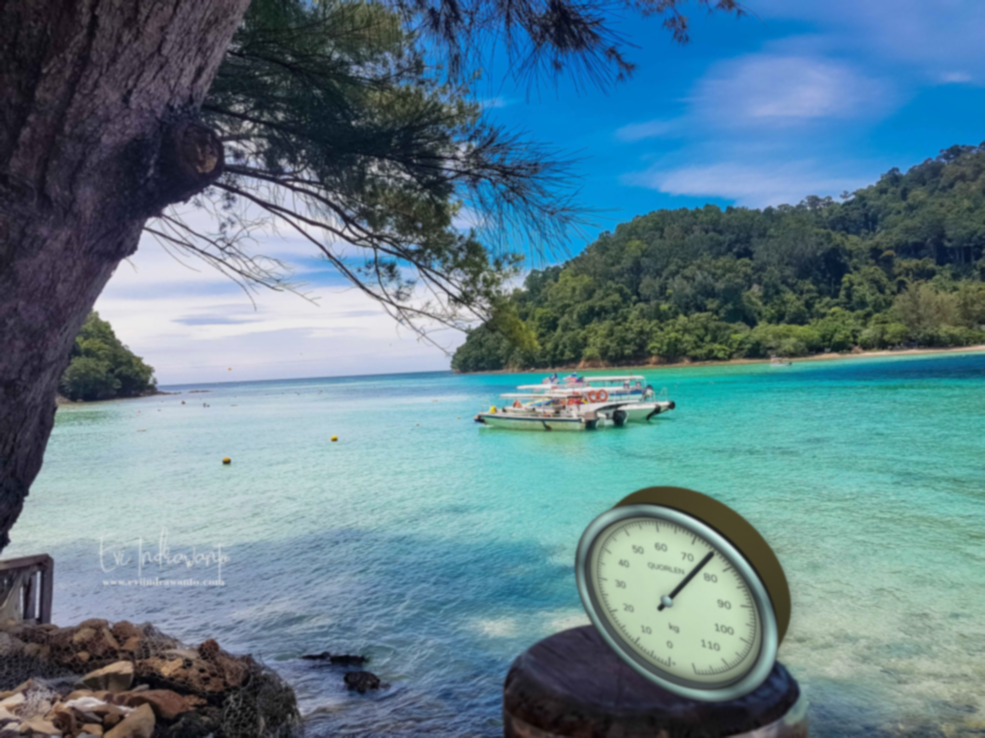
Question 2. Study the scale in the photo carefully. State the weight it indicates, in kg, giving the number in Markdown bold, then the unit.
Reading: **75** kg
